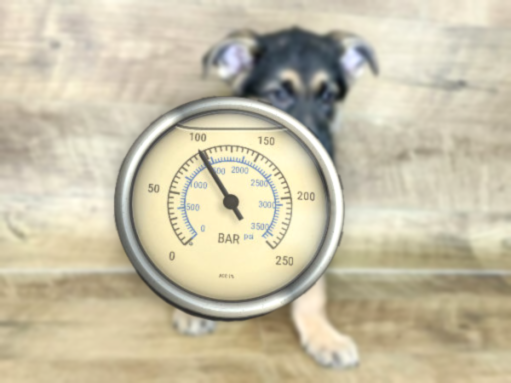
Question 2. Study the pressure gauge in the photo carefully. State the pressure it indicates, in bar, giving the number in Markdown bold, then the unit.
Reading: **95** bar
